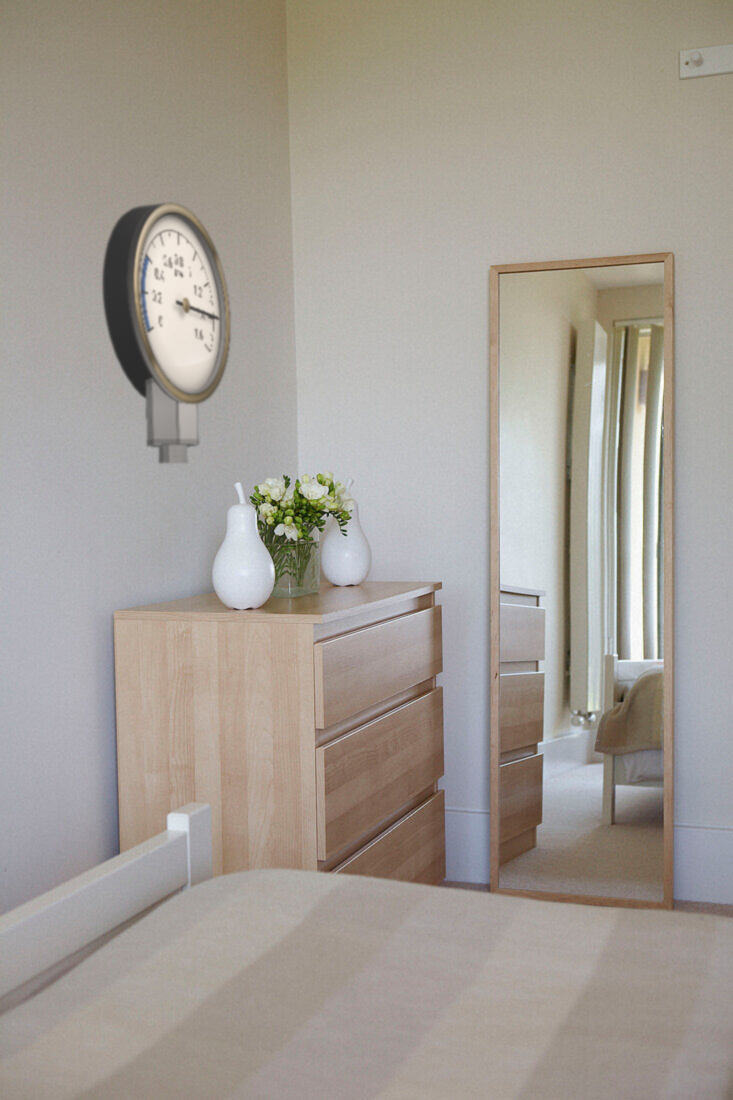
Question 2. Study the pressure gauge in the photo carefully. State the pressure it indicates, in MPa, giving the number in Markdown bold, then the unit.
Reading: **1.4** MPa
